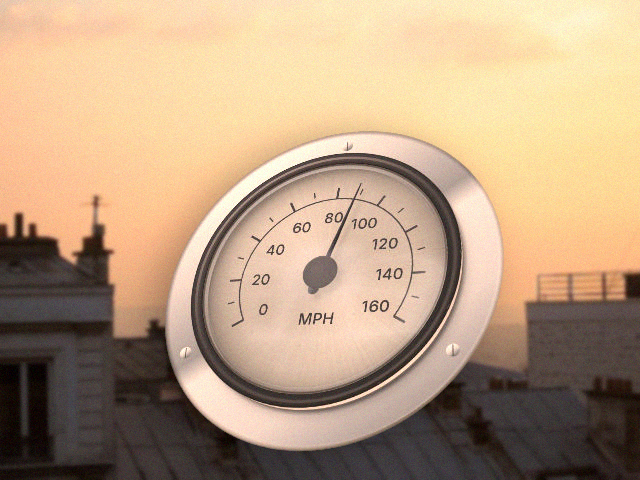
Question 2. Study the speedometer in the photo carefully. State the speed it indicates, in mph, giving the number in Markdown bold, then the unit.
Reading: **90** mph
